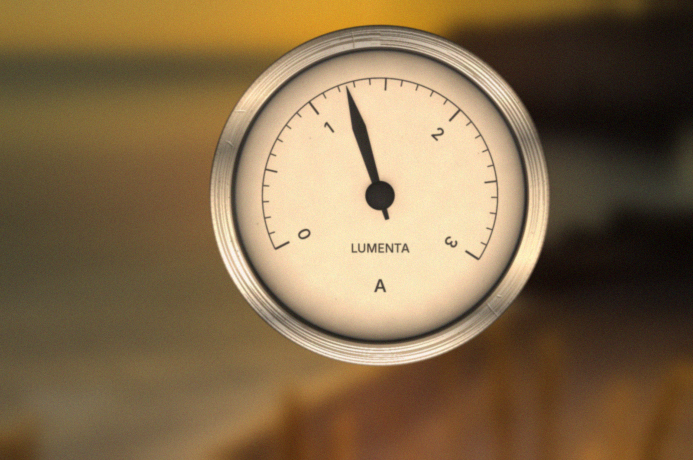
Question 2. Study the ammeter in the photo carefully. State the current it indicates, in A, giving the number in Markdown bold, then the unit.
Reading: **1.25** A
